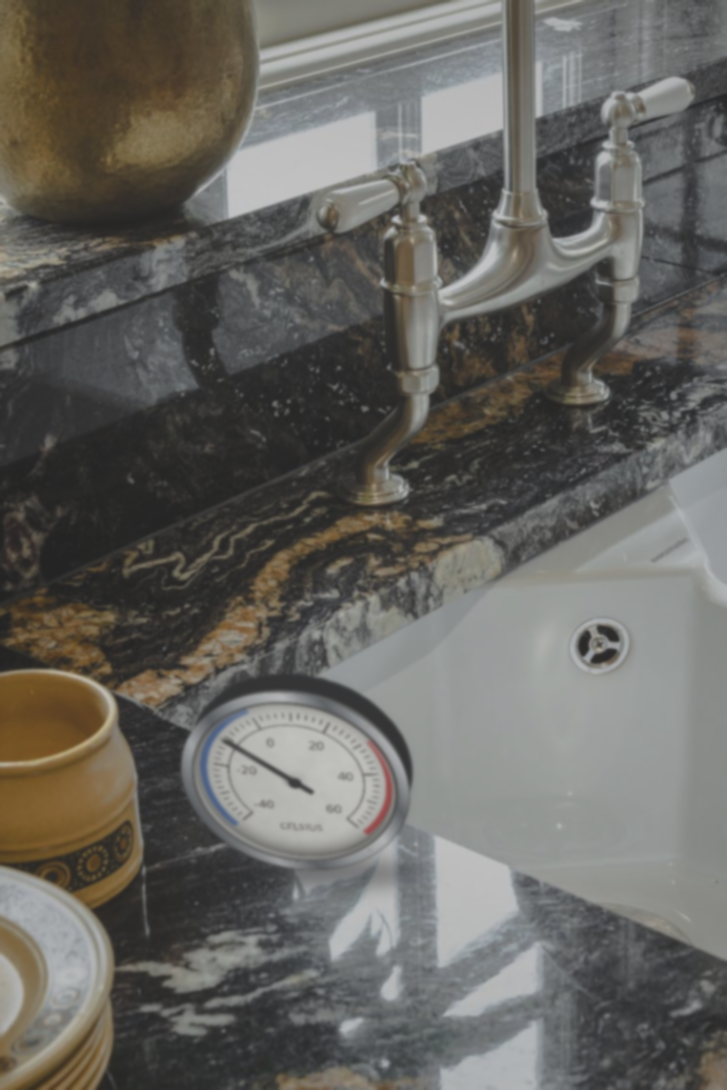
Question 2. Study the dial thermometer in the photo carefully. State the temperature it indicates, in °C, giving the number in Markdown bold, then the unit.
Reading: **-10** °C
